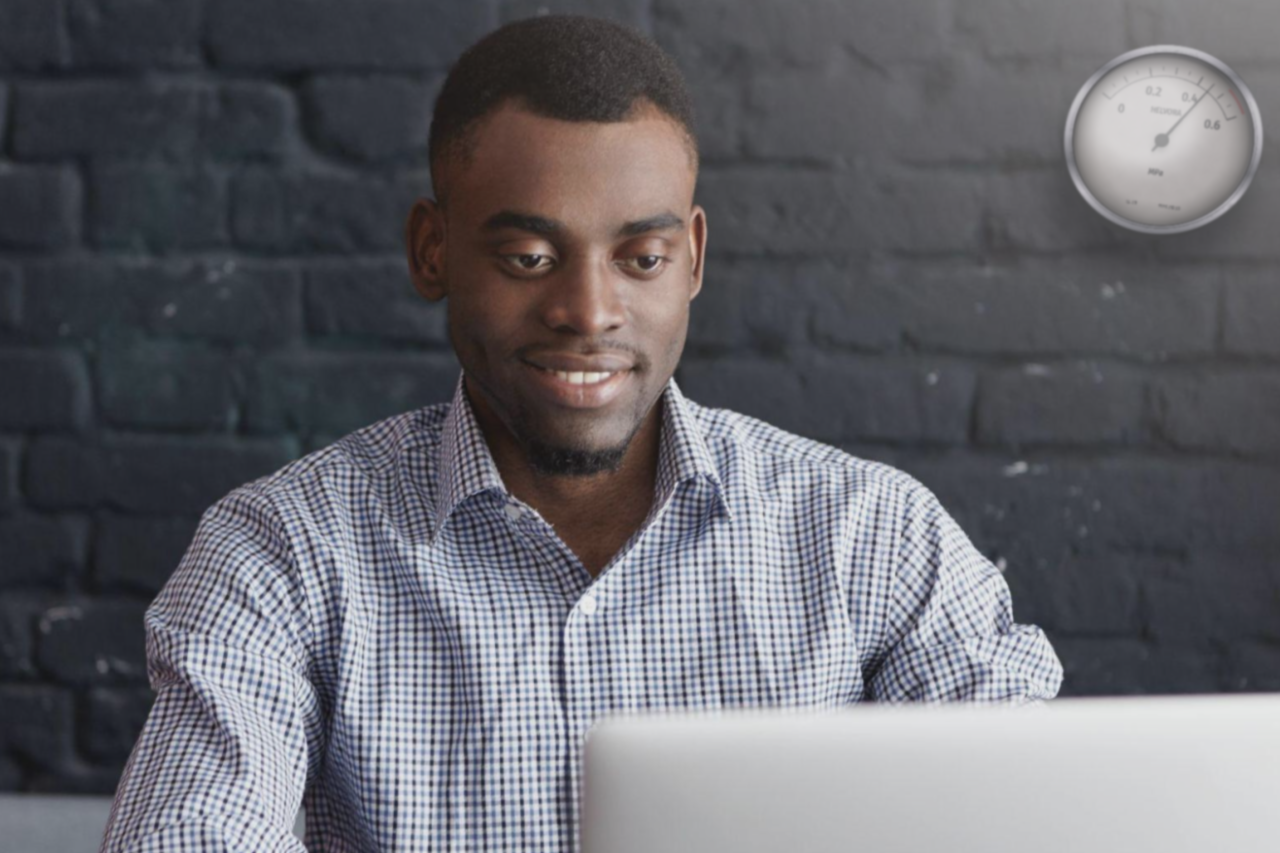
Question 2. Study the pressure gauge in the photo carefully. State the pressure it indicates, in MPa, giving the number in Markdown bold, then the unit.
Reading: **0.45** MPa
